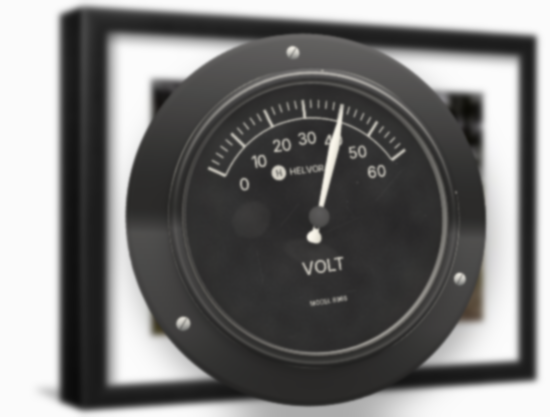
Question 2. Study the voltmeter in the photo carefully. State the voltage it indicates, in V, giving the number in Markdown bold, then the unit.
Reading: **40** V
